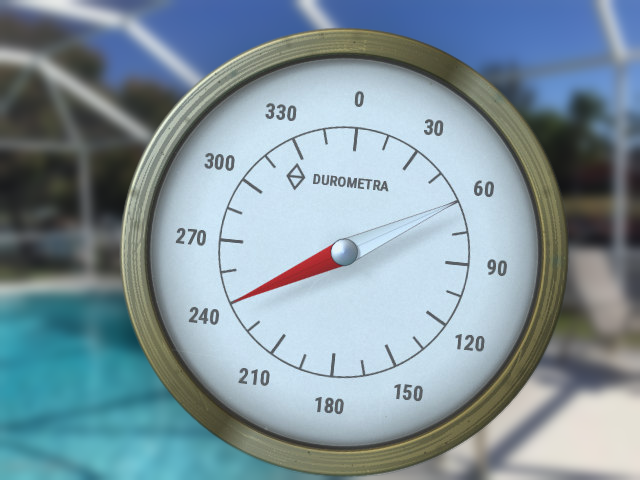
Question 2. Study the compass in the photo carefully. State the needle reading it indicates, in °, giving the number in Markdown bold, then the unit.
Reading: **240** °
